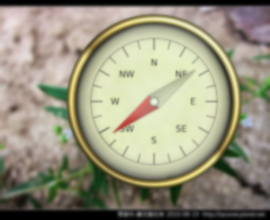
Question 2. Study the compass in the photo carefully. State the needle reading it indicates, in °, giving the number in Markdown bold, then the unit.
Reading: **232.5** °
